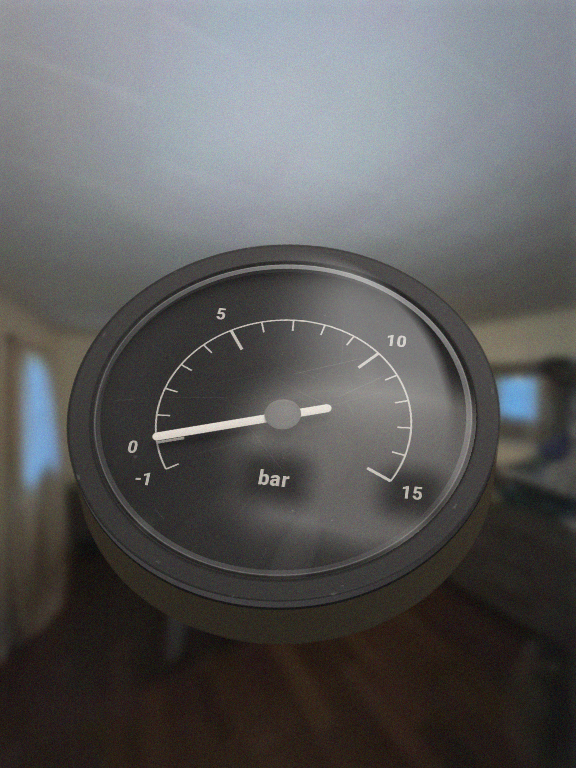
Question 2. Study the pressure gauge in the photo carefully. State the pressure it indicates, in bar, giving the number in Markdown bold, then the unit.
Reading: **0** bar
